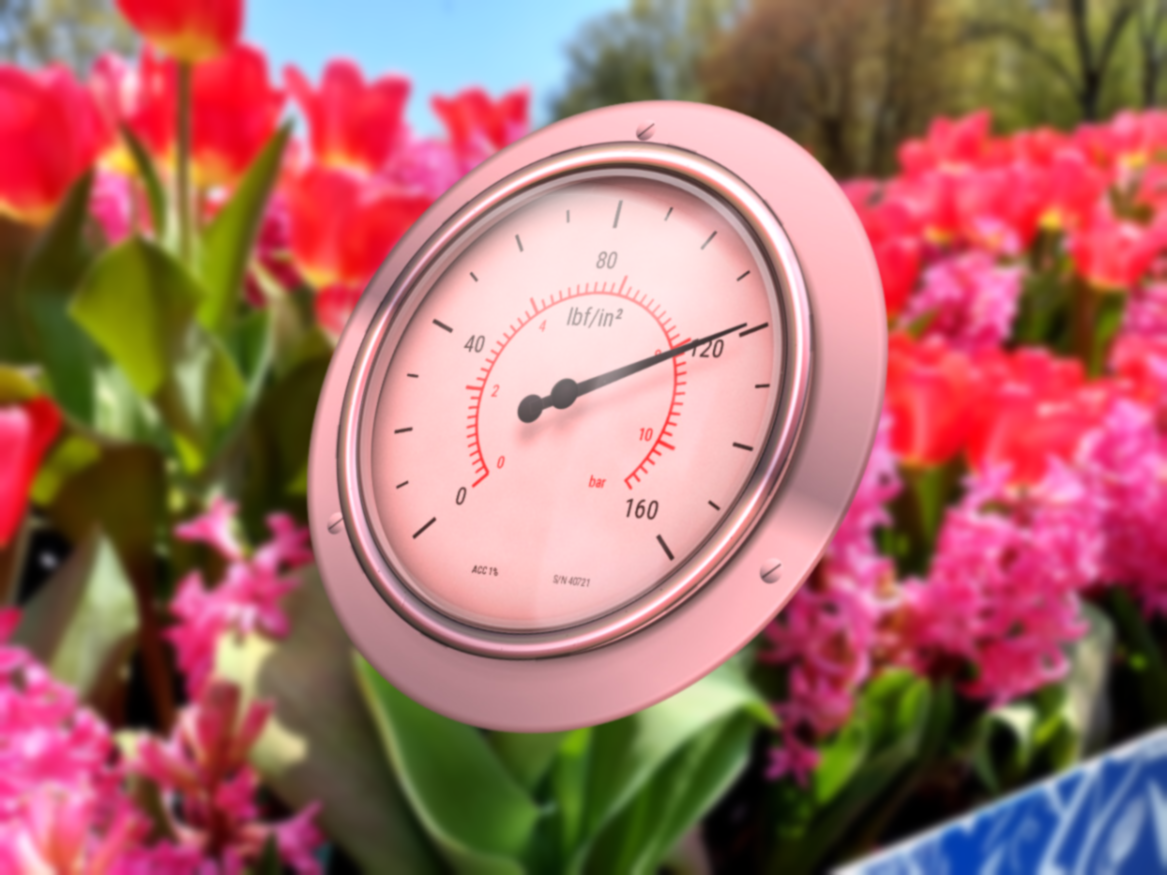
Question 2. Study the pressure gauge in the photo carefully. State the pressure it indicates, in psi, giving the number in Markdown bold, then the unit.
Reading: **120** psi
